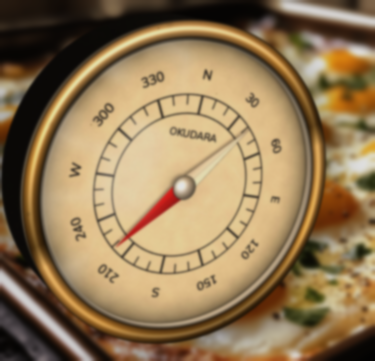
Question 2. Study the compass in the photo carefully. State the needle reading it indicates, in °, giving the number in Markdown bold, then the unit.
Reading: **220** °
